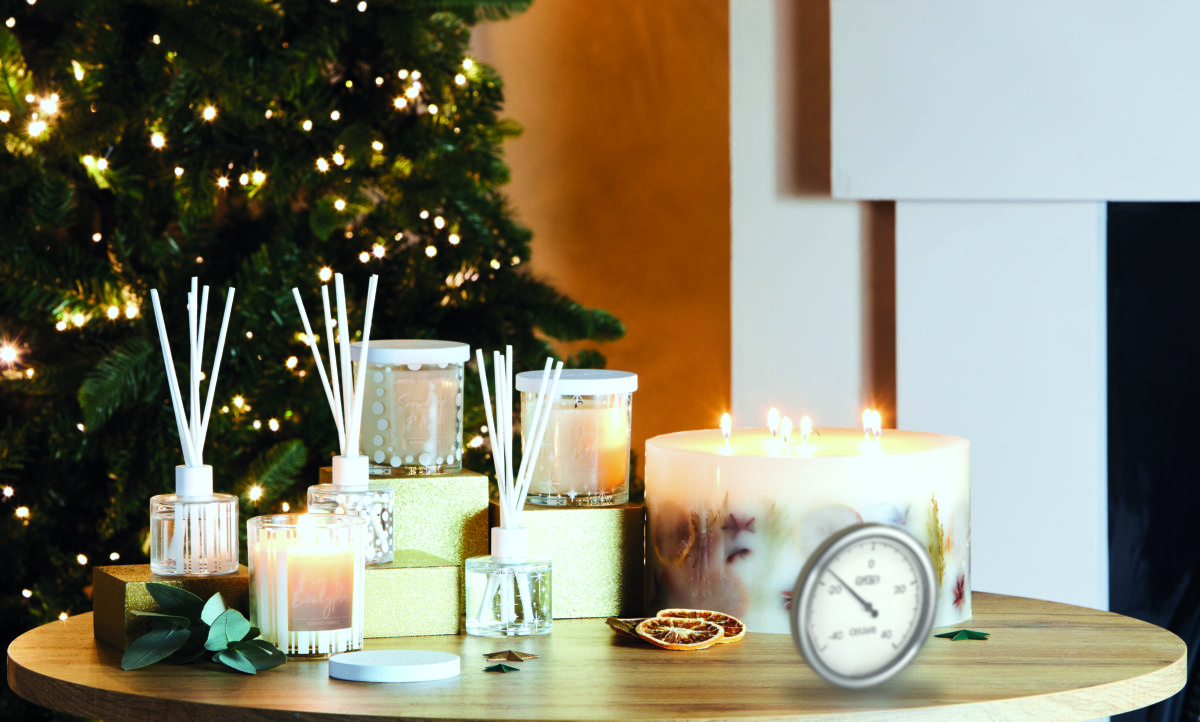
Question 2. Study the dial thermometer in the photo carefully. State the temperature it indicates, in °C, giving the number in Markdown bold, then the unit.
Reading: **-16** °C
